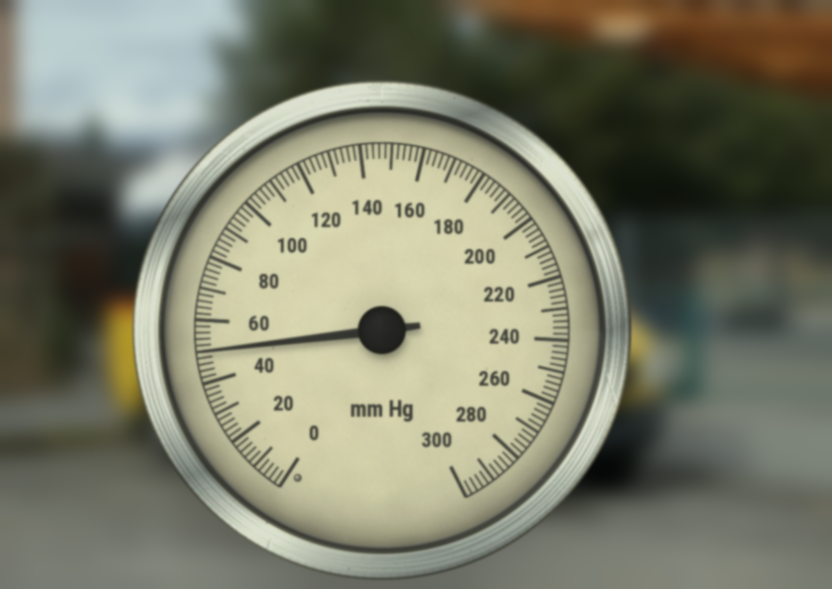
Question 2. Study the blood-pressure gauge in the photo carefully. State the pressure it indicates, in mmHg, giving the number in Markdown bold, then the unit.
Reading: **50** mmHg
